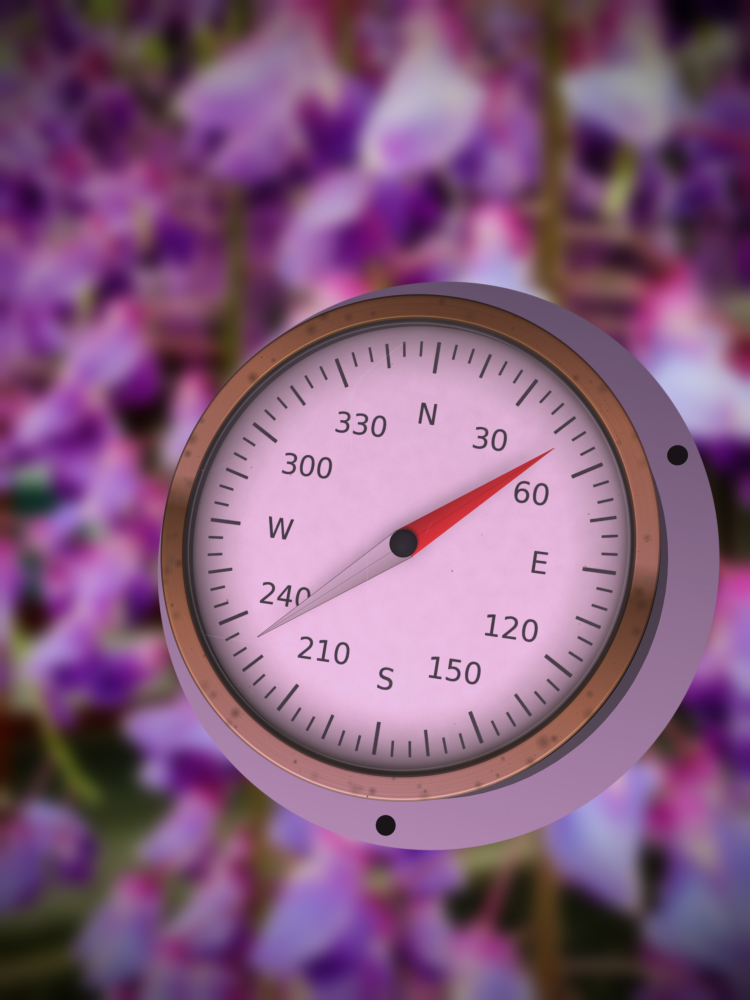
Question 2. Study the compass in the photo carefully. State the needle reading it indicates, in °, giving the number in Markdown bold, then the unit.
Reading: **50** °
